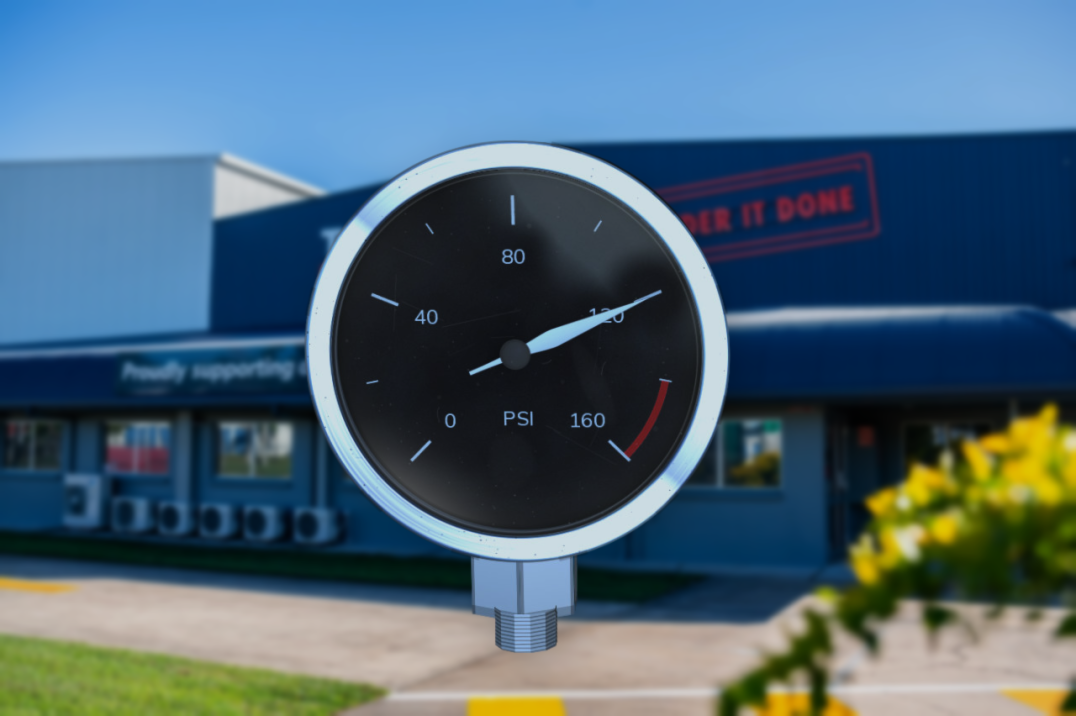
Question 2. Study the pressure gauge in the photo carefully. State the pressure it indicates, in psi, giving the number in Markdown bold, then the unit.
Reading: **120** psi
